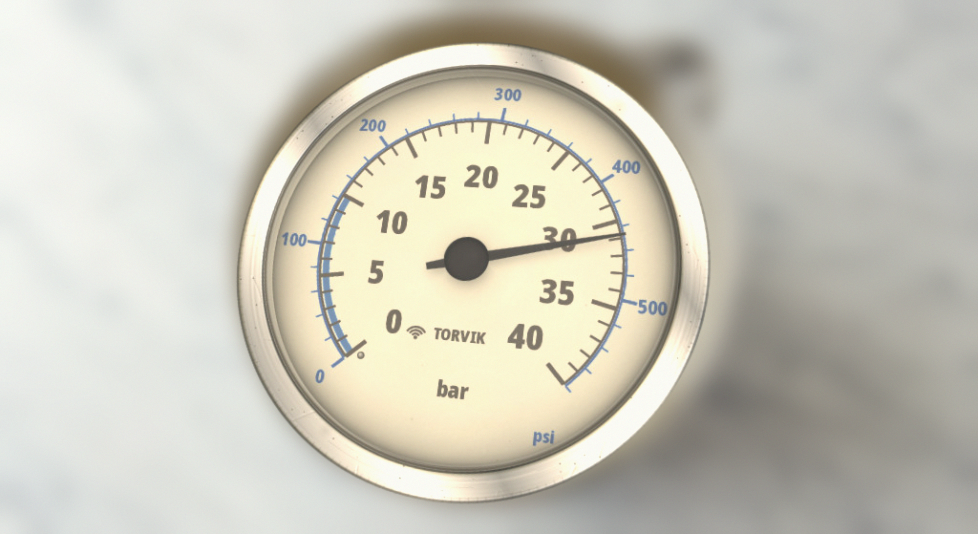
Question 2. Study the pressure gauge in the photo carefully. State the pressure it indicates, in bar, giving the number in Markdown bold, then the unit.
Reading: **31** bar
